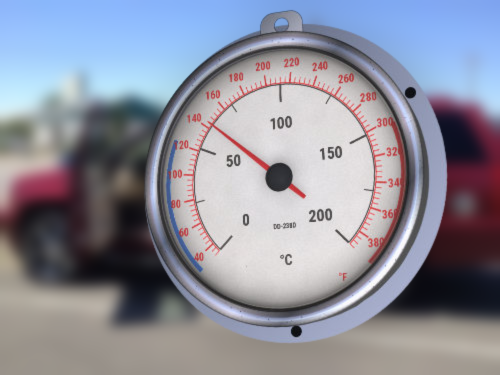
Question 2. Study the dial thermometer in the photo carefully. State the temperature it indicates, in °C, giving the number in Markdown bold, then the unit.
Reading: **62.5** °C
